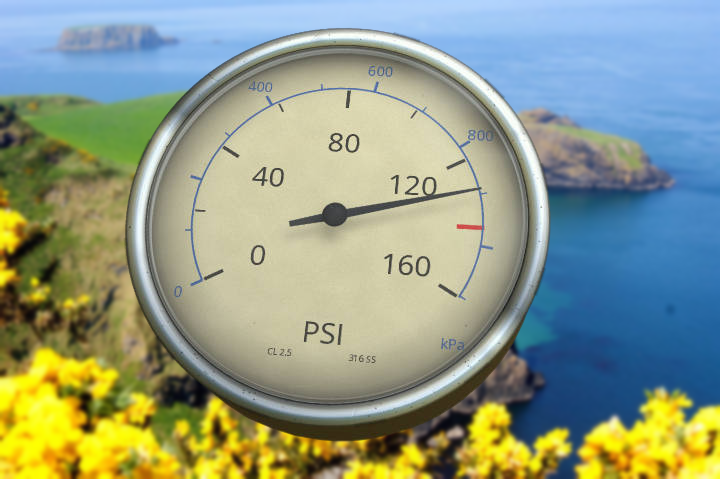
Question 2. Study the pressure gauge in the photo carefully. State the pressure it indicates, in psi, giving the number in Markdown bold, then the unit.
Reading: **130** psi
